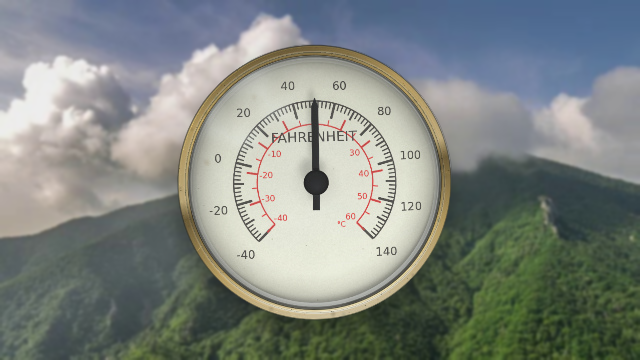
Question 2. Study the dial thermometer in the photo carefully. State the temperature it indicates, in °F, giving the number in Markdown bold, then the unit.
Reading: **50** °F
